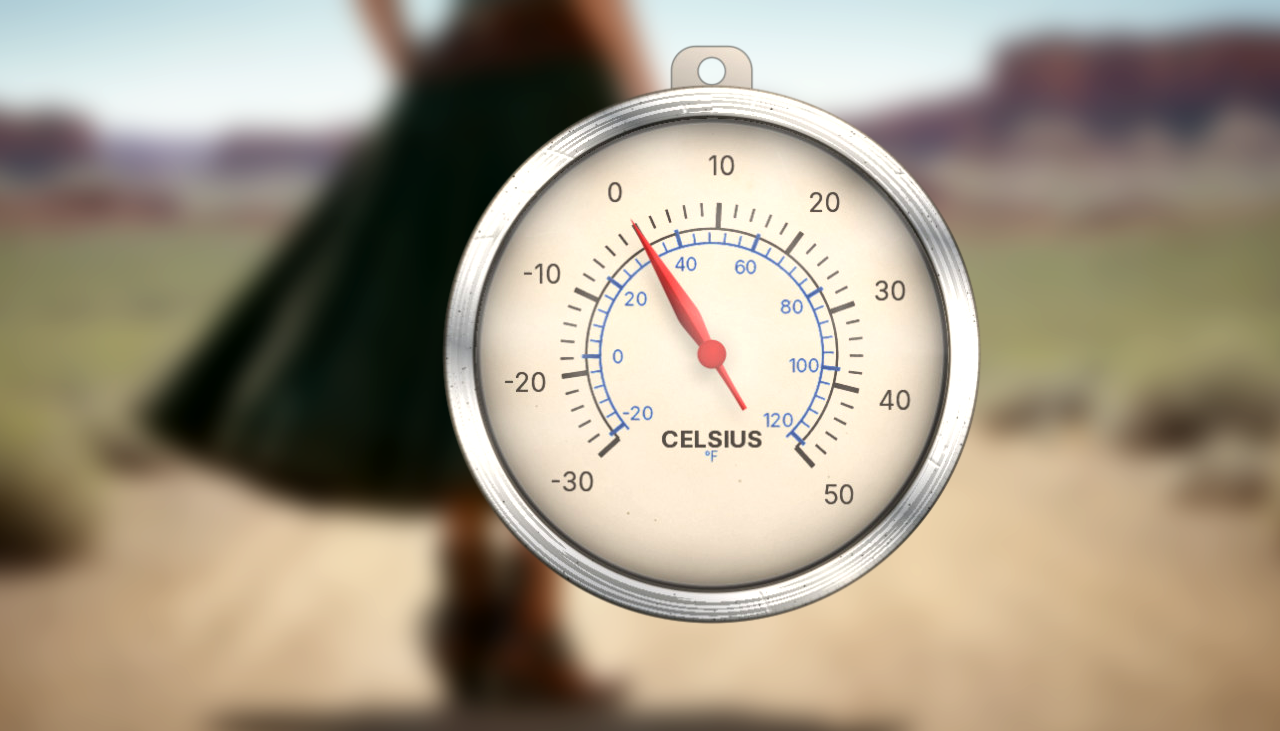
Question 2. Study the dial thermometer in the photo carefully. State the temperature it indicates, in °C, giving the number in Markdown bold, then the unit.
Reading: **0** °C
